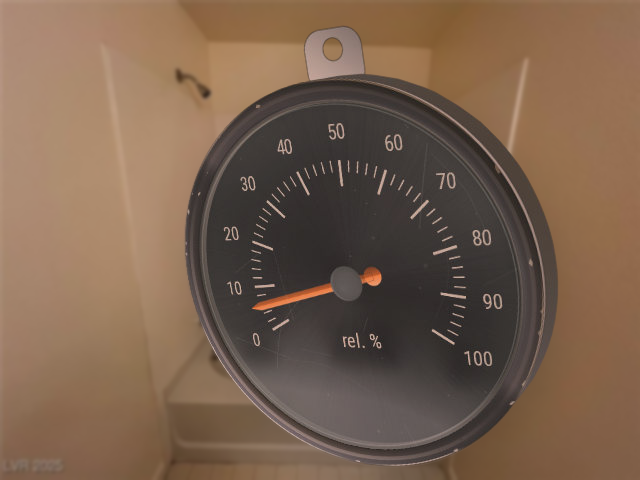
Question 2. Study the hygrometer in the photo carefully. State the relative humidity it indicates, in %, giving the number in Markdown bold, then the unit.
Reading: **6** %
